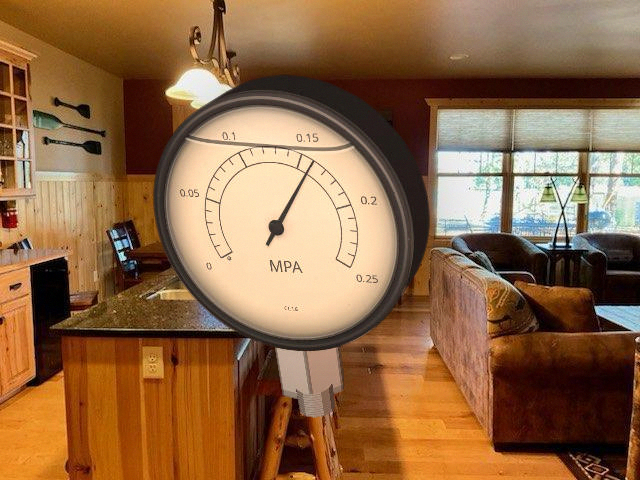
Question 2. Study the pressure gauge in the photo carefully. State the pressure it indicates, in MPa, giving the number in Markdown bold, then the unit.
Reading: **0.16** MPa
